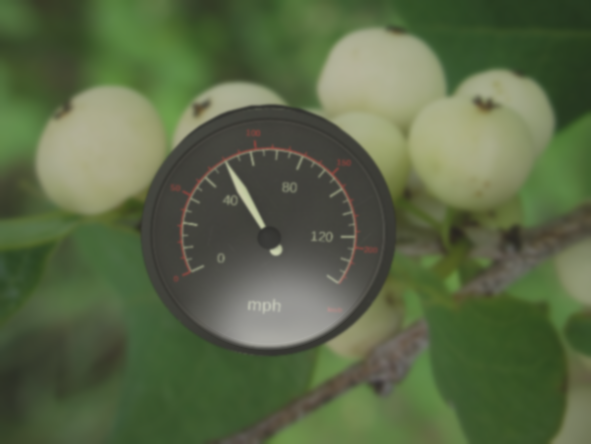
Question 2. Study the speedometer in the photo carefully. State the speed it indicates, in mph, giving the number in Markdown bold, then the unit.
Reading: **50** mph
